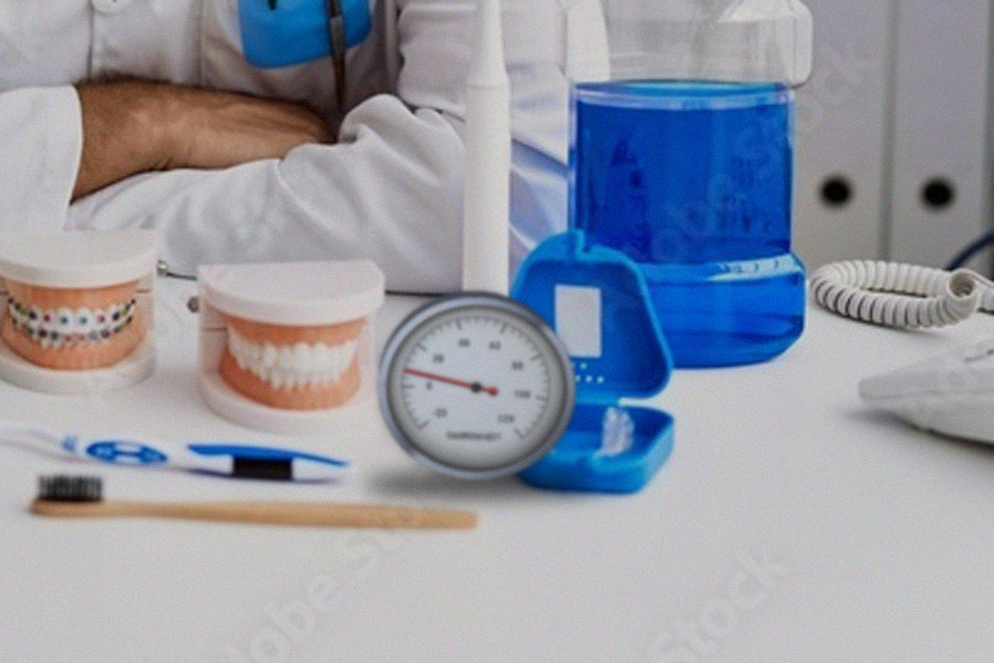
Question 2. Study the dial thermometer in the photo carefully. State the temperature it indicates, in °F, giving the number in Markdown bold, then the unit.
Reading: **8** °F
